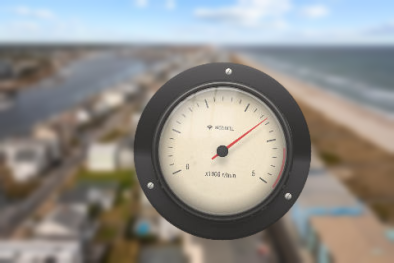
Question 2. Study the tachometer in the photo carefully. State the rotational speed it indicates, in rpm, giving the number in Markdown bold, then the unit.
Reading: **3500** rpm
